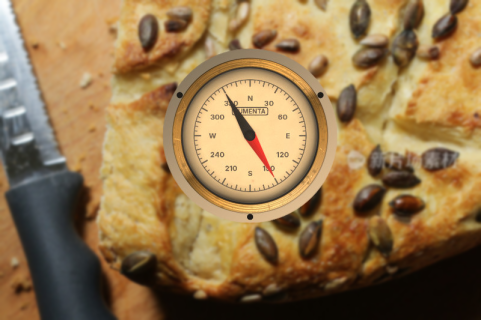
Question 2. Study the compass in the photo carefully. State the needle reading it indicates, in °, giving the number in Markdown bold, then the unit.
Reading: **150** °
